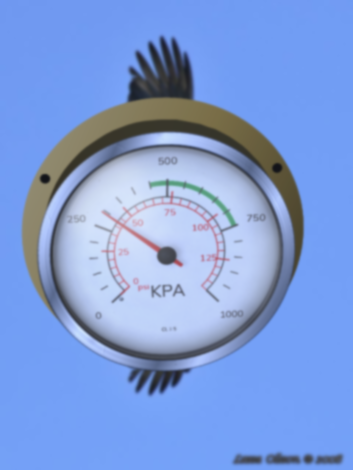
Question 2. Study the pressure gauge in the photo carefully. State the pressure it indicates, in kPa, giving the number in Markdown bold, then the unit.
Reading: **300** kPa
